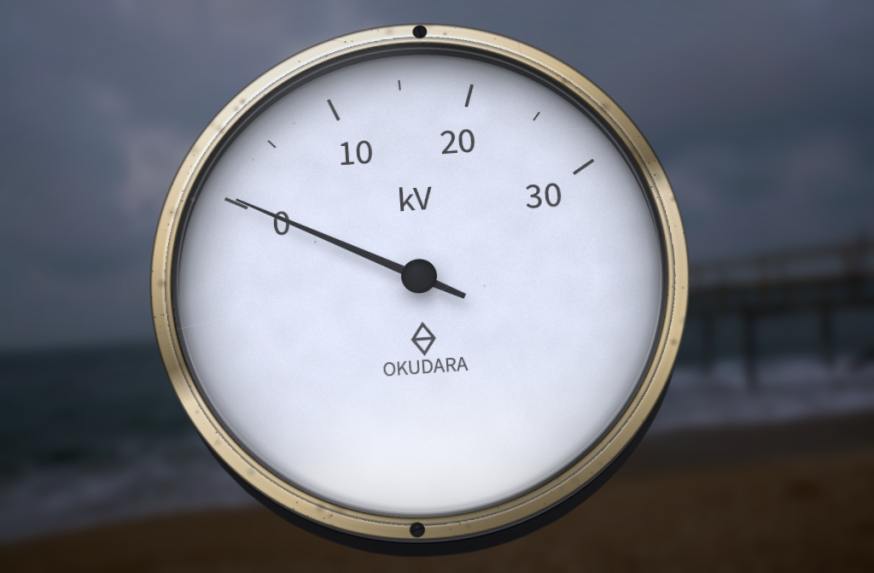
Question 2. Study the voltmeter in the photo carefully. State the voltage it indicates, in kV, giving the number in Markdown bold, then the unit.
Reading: **0** kV
